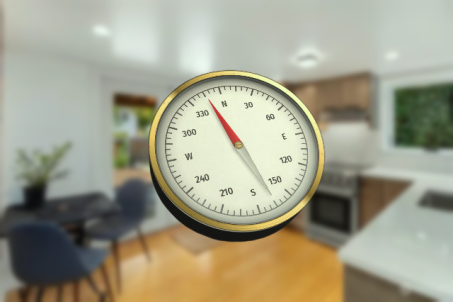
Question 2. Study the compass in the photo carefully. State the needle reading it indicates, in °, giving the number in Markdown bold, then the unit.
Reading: **345** °
